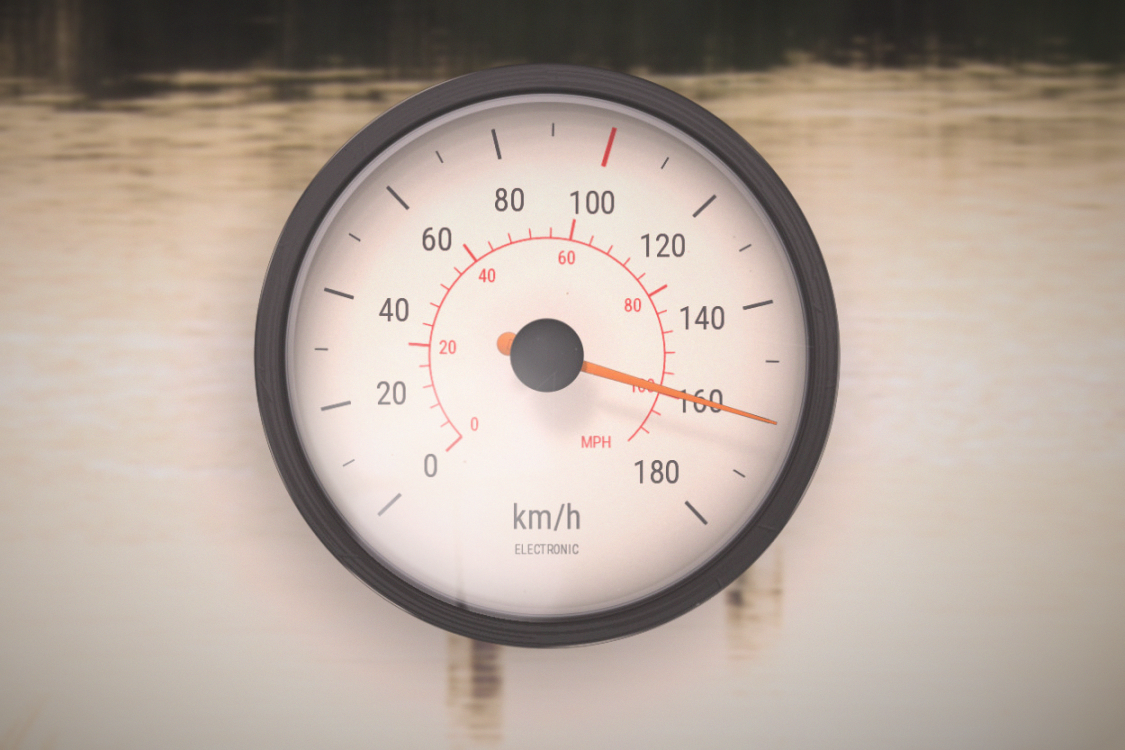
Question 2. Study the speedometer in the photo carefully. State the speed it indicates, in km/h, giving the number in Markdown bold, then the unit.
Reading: **160** km/h
